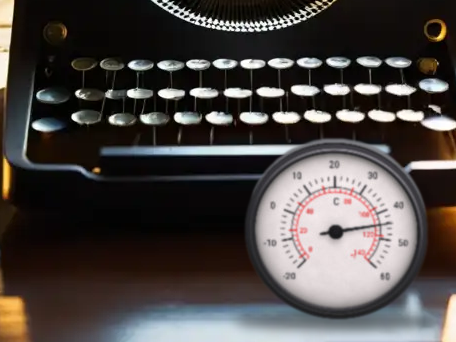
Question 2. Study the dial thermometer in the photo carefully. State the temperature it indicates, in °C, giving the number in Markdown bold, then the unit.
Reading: **44** °C
